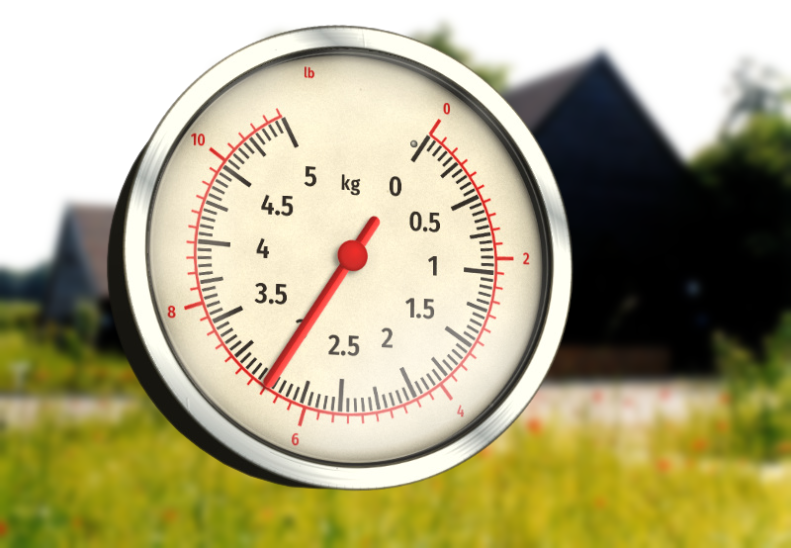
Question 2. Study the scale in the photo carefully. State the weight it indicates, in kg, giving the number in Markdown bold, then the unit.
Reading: **3** kg
